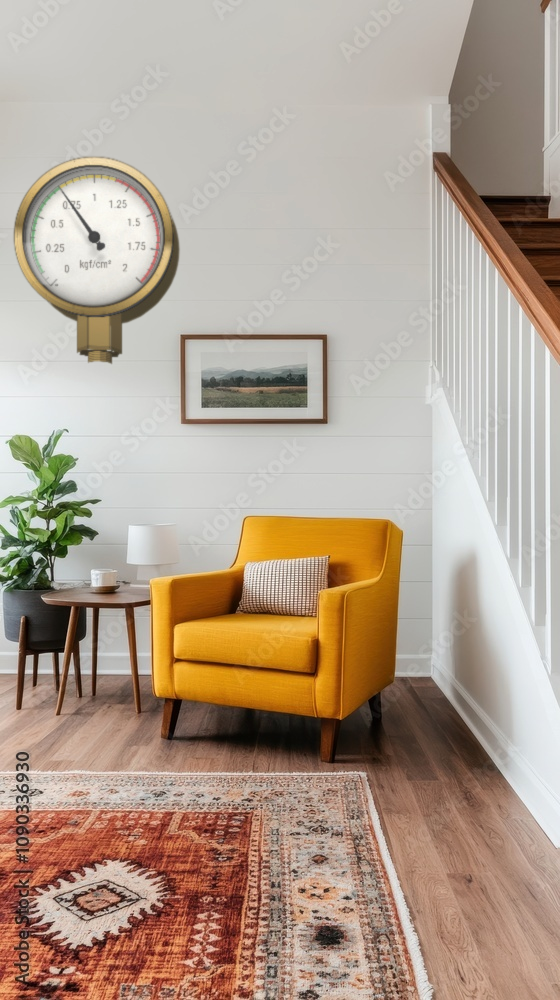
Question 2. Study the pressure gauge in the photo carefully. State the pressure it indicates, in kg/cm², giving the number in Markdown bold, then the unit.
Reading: **0.75** kg/cm²
